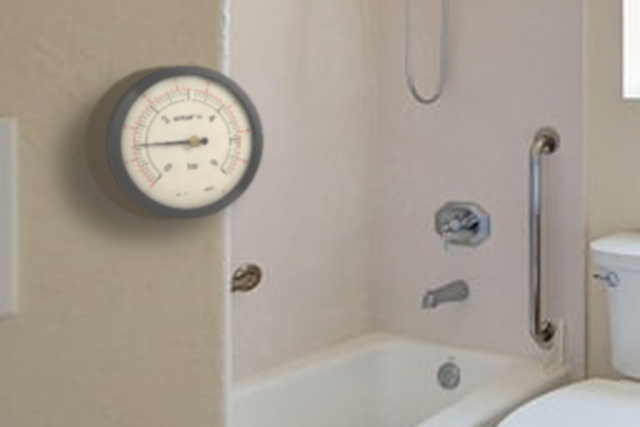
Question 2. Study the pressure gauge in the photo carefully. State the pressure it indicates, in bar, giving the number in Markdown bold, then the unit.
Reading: **1** bar
